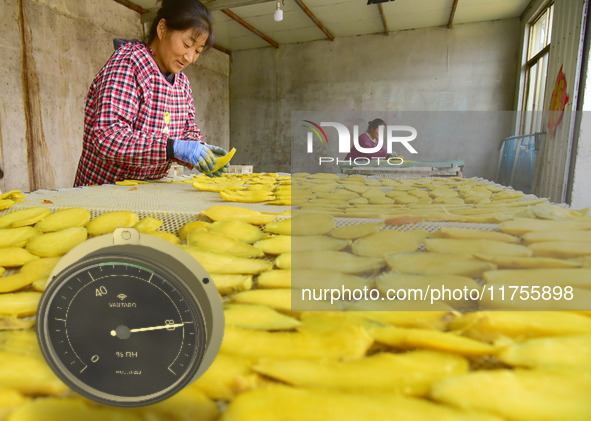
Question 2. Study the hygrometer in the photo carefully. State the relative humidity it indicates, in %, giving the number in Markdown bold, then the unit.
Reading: **80** %
